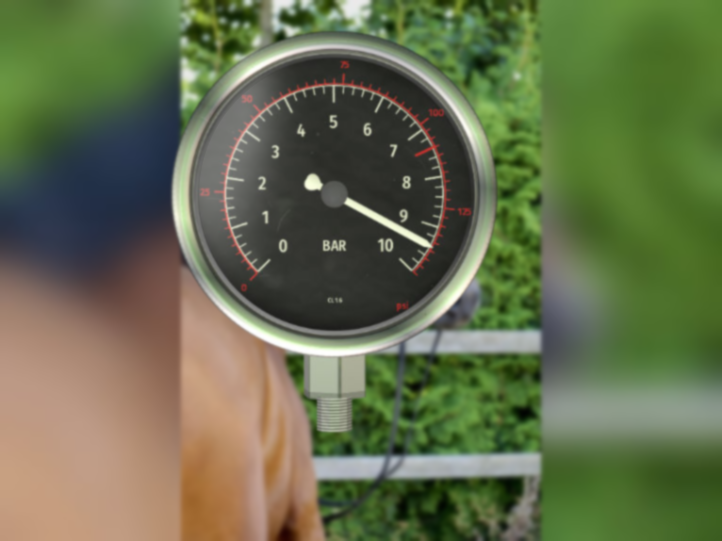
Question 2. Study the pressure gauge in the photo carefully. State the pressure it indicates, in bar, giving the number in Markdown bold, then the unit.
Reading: **9.4** bar
